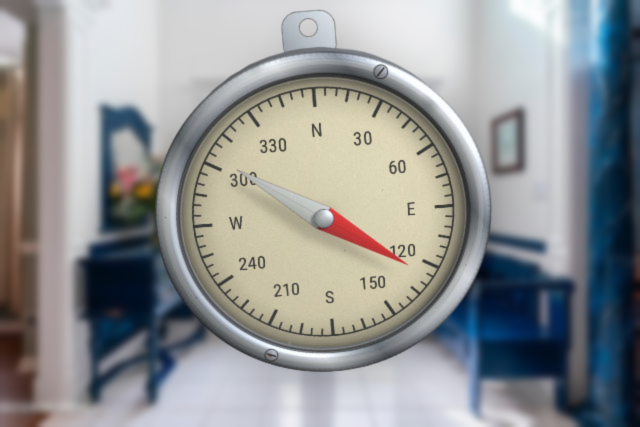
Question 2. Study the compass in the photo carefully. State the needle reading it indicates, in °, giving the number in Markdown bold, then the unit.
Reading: **125** °
